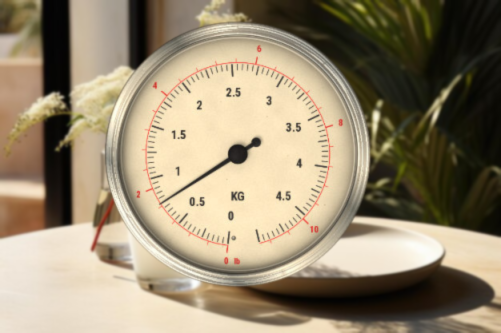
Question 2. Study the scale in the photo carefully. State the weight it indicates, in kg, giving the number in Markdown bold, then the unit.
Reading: **0.75** kg
